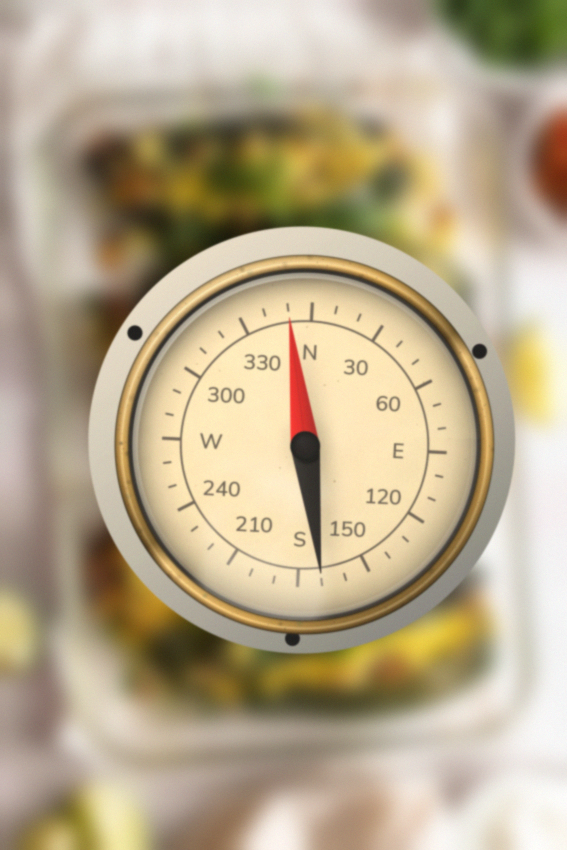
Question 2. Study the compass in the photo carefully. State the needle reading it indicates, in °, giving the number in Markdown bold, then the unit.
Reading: **350** °
